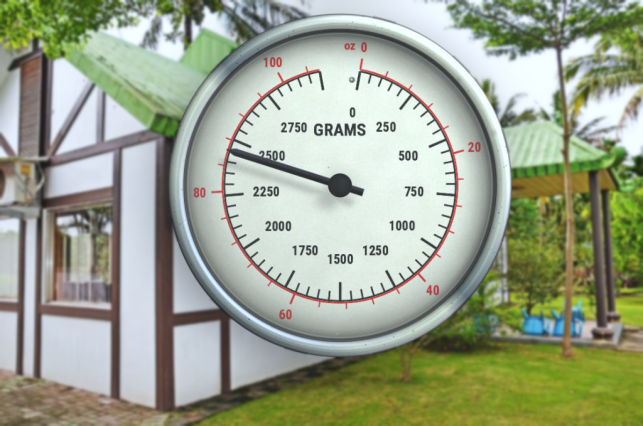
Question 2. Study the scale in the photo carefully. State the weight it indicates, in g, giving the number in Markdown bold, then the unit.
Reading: **2450** g
